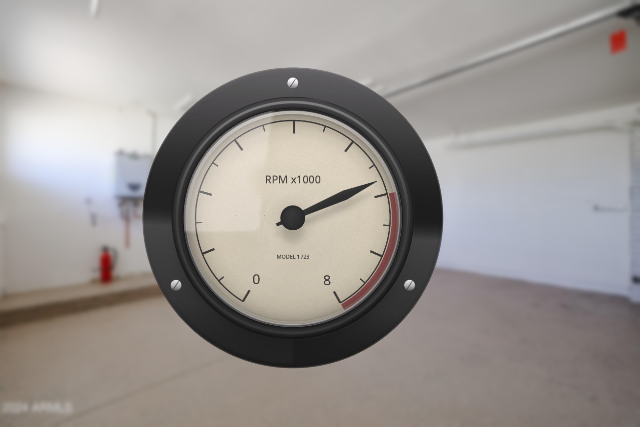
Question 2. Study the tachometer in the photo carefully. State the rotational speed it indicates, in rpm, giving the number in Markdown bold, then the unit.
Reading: **5750** rpm
